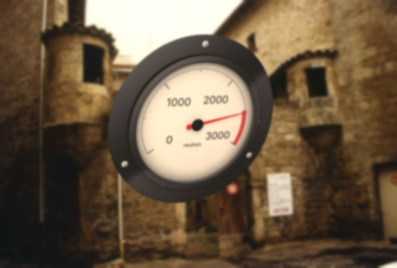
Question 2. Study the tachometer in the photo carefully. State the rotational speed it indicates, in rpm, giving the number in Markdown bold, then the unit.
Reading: **2500** rpm
